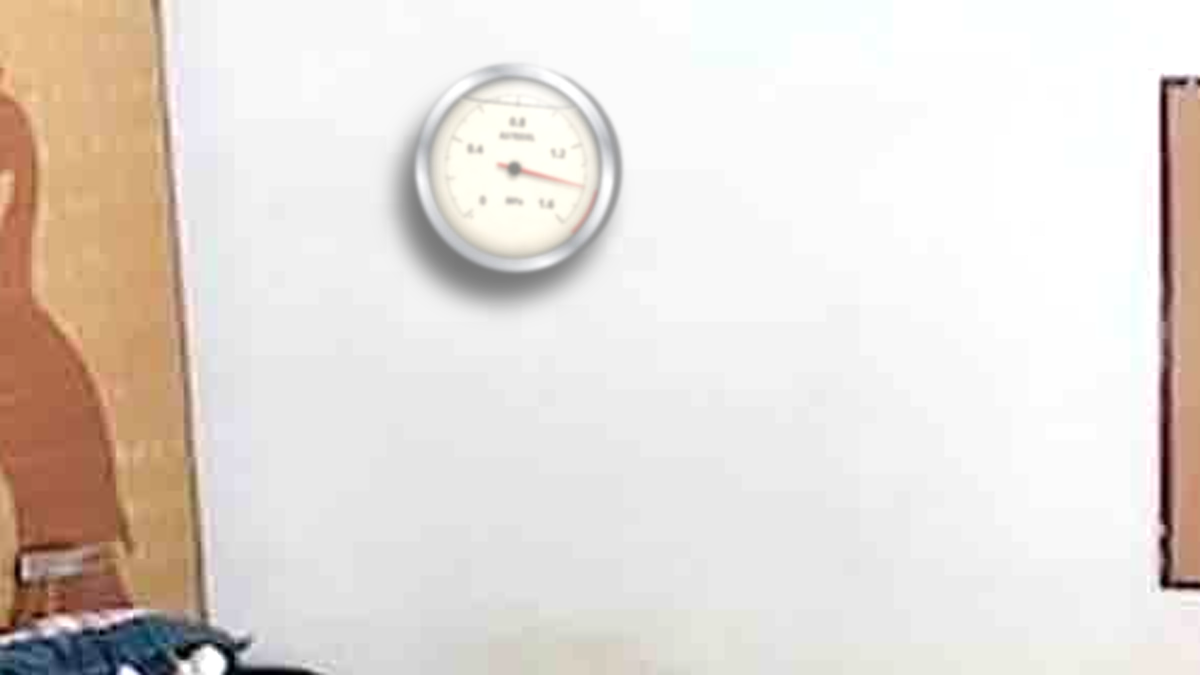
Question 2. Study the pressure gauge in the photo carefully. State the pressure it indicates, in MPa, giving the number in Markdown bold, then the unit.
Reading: **1.4** MPa
